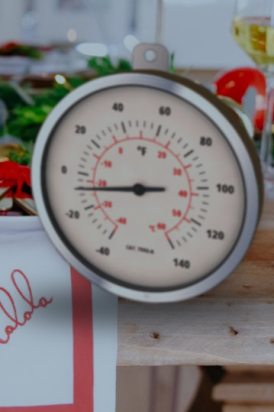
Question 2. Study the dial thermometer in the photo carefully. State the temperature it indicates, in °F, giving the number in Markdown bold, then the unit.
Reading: **-8** °F
